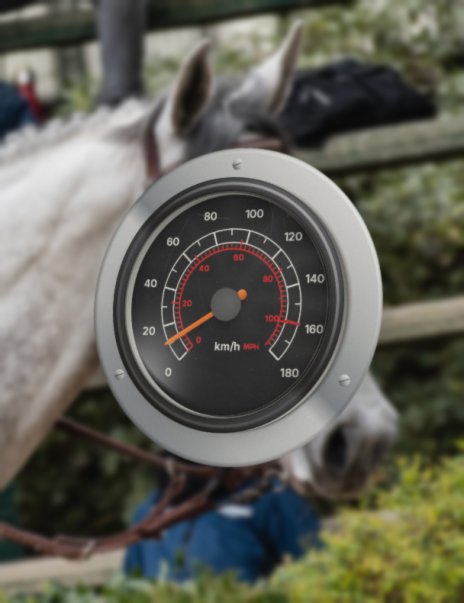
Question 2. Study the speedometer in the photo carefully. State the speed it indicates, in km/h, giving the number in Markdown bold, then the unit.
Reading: **10** km/h
